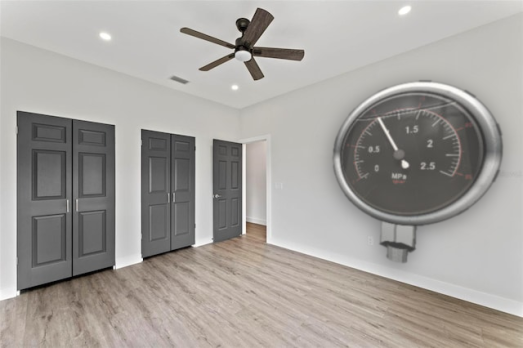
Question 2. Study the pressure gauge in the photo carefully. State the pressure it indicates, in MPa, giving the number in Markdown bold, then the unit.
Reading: **1** MPa
